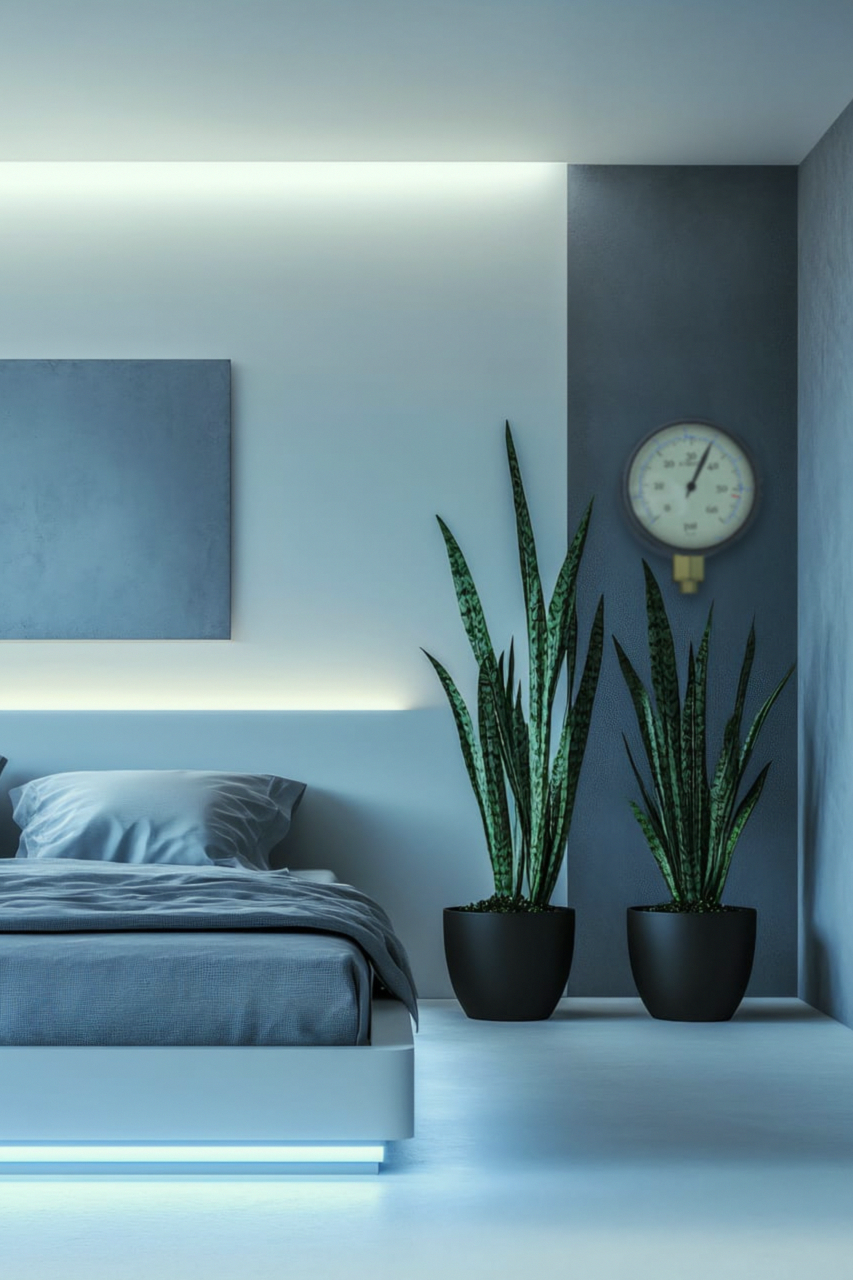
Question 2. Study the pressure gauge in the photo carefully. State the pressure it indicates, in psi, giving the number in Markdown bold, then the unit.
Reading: **35** psi
